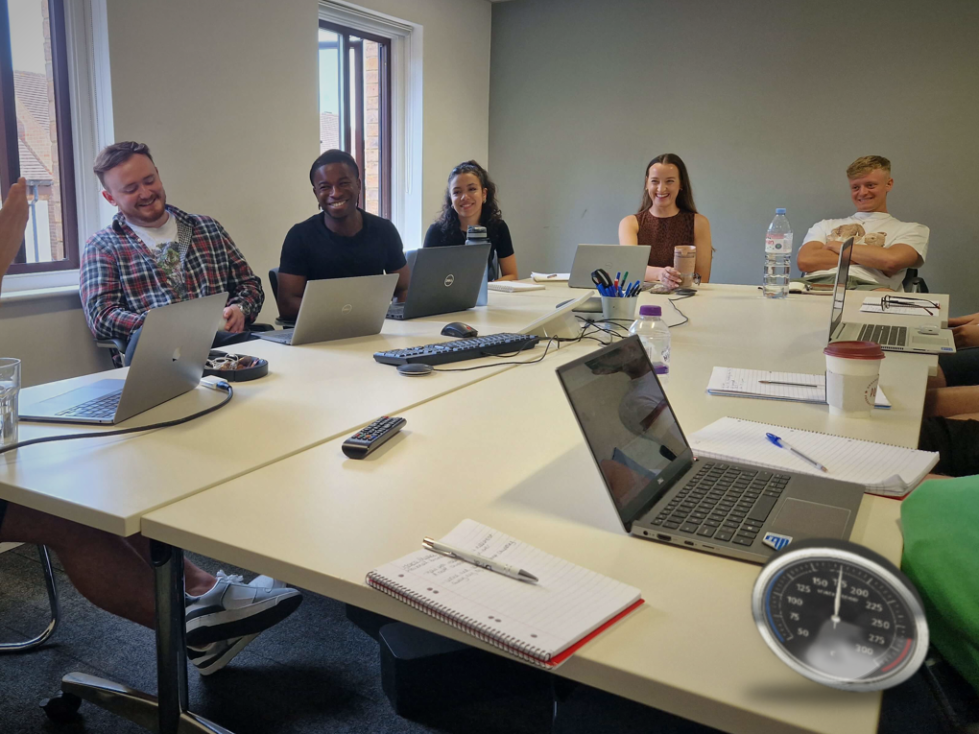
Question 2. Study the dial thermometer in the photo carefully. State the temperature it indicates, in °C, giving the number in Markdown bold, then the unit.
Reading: **175** °C
